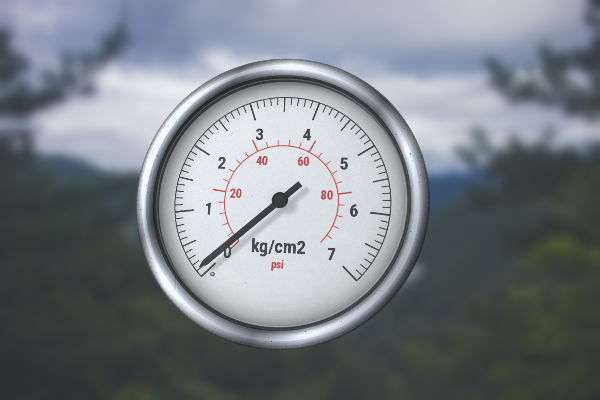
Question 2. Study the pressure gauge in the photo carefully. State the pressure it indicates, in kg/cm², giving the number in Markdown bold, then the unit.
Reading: **0.1** kg/cm²
